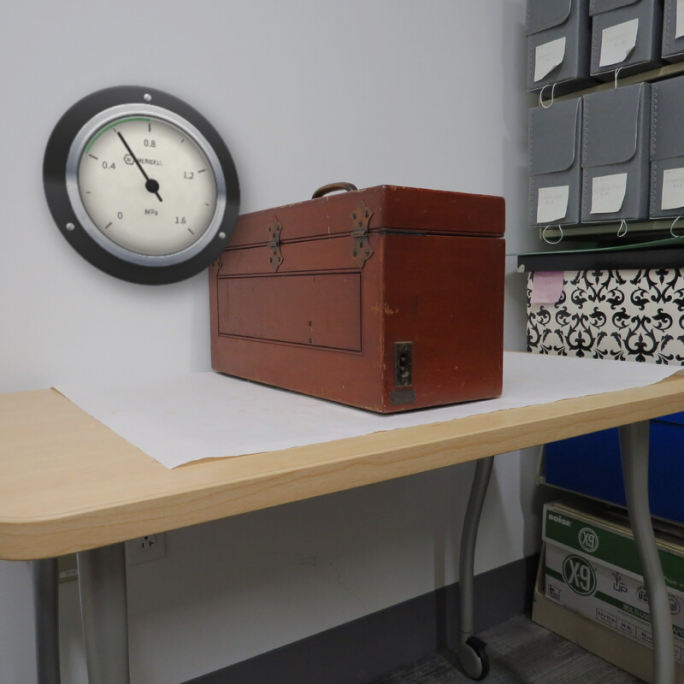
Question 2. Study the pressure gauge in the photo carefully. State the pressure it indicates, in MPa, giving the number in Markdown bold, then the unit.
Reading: **0.6** MPa
